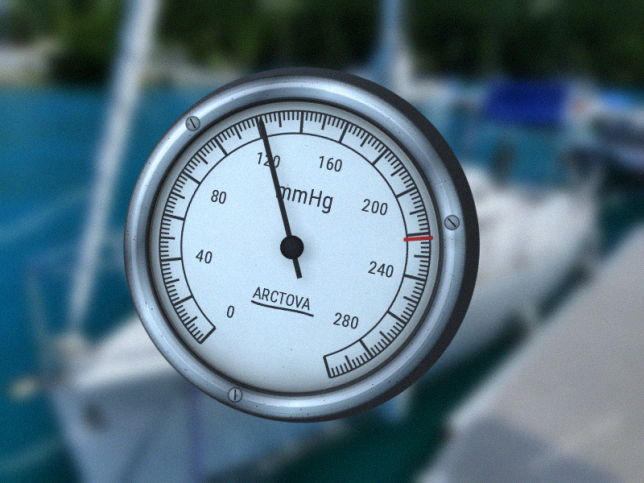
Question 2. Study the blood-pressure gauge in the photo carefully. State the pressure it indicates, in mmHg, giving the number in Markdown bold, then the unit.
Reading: **122** mmHg
